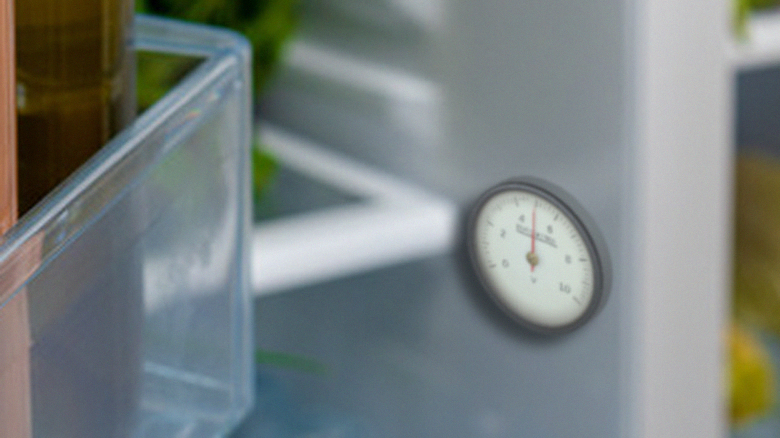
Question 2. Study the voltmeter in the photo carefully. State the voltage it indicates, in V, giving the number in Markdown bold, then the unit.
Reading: **5** V
